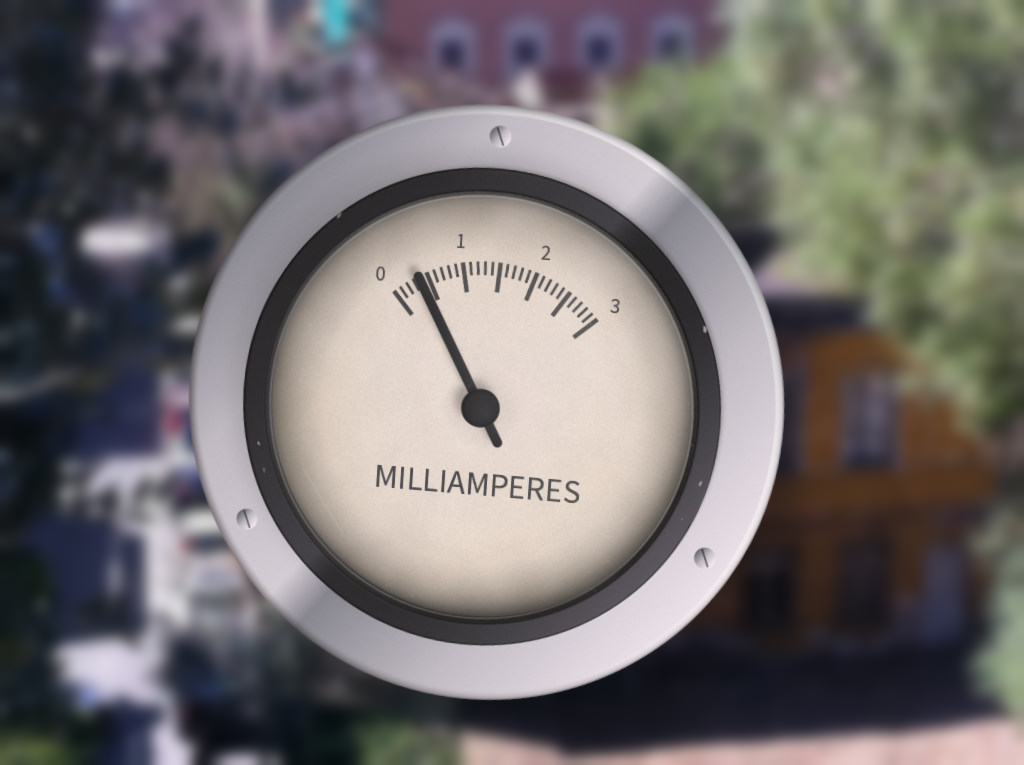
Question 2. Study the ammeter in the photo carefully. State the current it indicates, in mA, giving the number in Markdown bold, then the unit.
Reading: **0.4** mA
